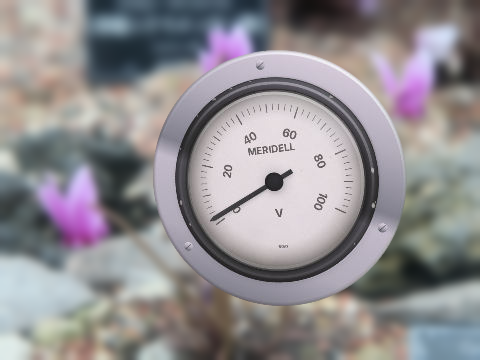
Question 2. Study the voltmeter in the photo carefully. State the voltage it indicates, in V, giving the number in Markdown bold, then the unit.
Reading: **2** V
